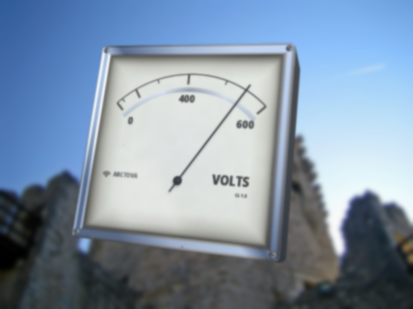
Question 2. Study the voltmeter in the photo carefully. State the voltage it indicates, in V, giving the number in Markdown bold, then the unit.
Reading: **550** V
